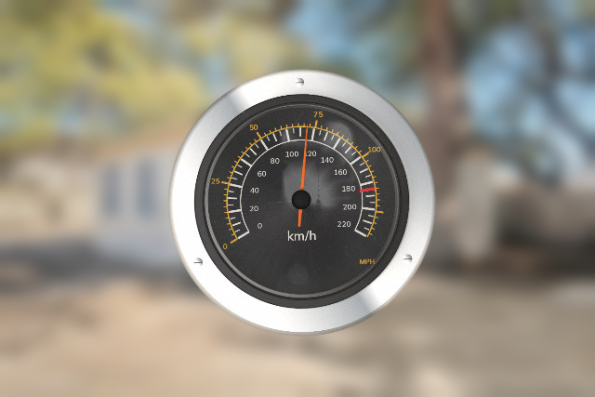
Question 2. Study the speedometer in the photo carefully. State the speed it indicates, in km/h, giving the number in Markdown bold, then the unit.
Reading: **115** km/h
